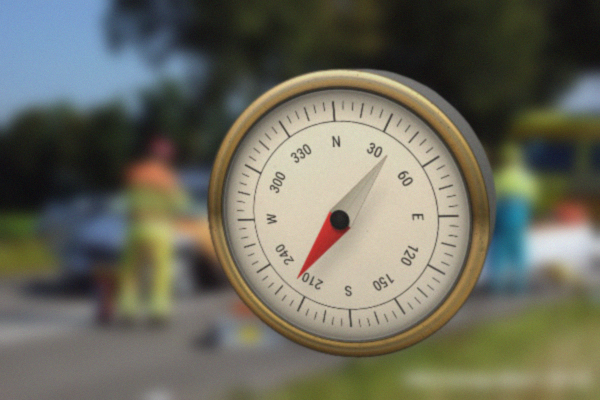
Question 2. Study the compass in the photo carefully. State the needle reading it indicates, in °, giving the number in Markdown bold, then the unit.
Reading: **220** °
